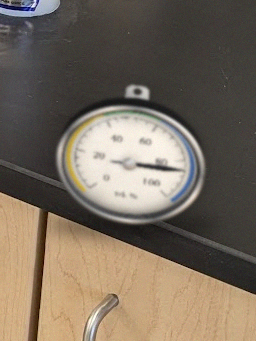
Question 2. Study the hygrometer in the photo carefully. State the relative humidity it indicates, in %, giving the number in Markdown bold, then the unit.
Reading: **84** %
